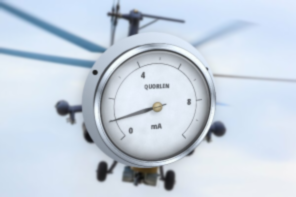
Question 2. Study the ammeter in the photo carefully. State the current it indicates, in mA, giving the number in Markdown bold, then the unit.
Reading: **1** mA
